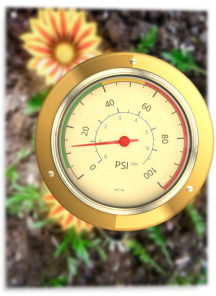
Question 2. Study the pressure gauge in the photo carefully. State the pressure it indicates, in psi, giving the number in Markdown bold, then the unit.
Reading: **12.5** psi
